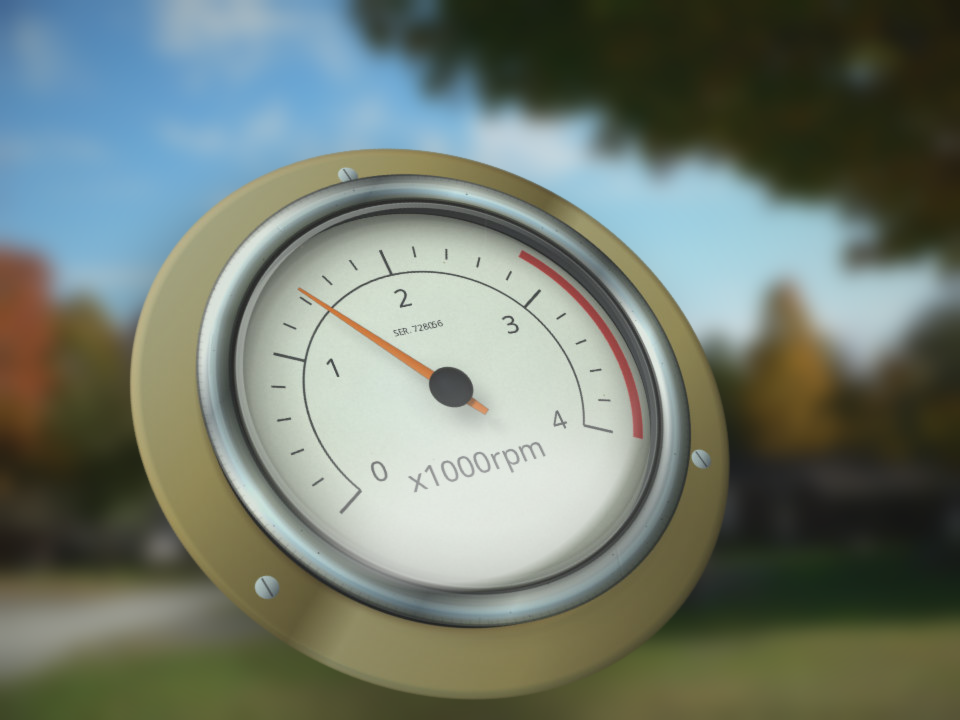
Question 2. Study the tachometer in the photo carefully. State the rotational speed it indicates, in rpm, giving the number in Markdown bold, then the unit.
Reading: **1400** rpm
